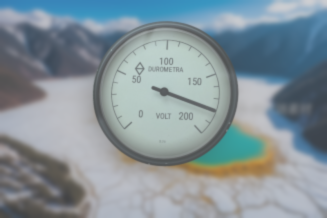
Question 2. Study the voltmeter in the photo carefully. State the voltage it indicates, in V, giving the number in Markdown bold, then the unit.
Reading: **180** V
